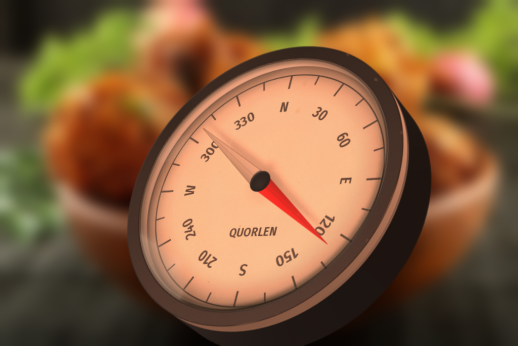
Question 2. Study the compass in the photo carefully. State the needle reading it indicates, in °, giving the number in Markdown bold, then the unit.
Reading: **127.5** °
